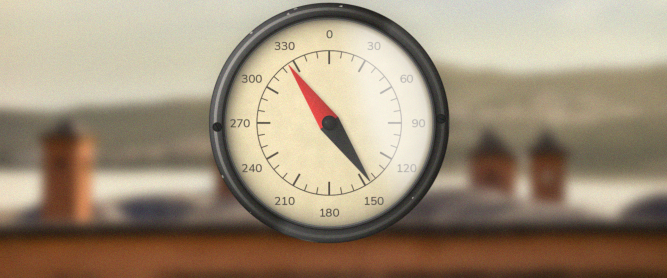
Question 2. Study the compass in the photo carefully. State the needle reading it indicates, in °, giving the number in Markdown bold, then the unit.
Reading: **325** °
